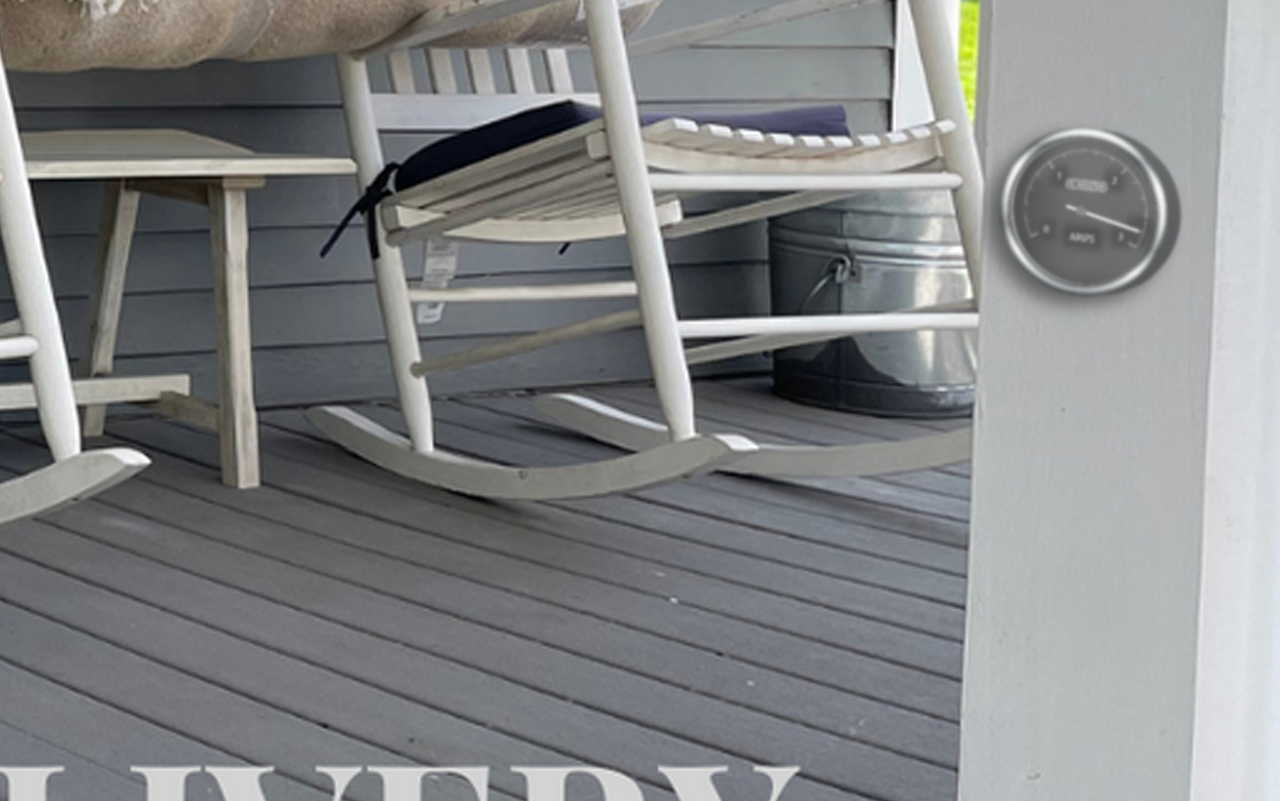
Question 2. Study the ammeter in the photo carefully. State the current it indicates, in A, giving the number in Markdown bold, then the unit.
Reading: **2.8** A
